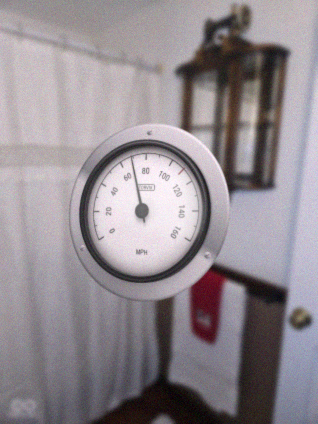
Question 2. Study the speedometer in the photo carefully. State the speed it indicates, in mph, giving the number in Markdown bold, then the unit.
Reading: **70** mph
